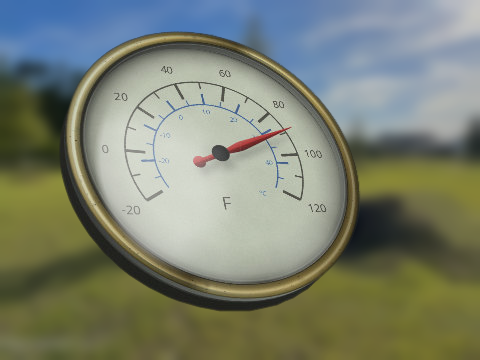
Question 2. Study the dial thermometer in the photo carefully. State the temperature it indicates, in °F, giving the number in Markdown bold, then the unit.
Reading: **90** °F
